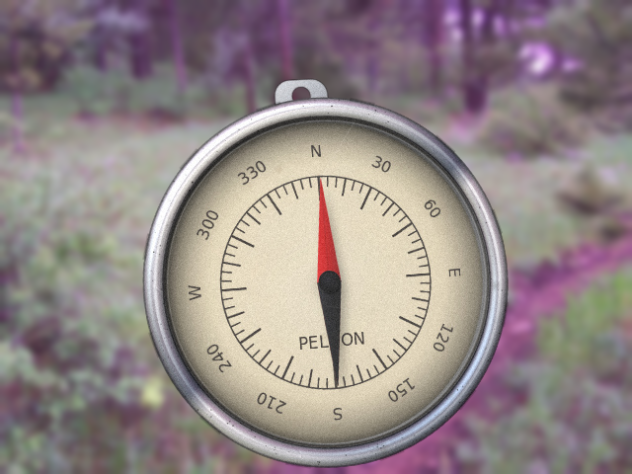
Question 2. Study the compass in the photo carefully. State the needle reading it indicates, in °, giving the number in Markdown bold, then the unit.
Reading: **0** °
